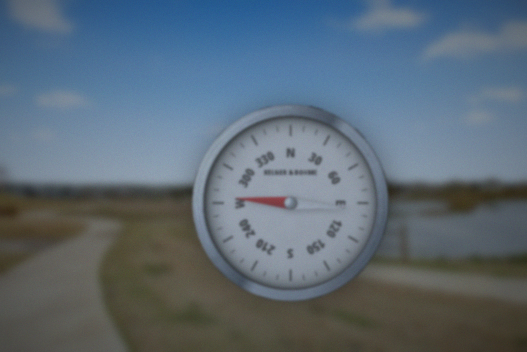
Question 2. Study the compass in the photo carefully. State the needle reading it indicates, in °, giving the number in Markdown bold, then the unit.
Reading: **275** °
